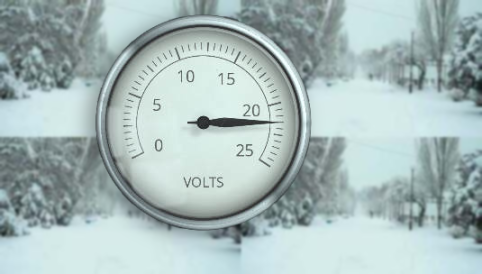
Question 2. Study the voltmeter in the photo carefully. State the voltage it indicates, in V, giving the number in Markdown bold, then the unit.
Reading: **21.5** V
